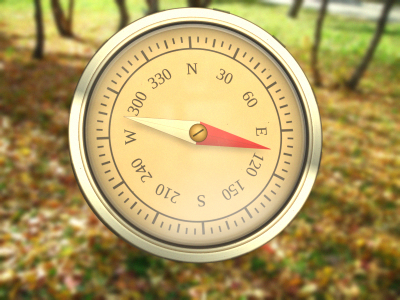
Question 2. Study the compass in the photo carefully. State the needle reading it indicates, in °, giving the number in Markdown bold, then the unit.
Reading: **105** °
